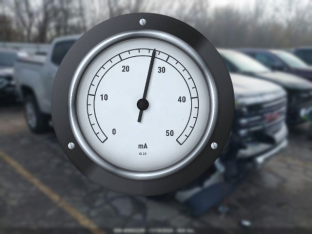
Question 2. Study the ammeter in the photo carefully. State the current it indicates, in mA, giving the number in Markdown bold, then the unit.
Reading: **27** mA
